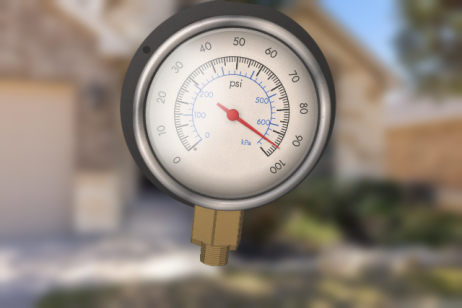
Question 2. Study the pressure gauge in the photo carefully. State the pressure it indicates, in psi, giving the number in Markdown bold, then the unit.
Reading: **95** psi
